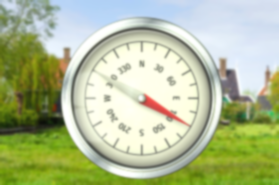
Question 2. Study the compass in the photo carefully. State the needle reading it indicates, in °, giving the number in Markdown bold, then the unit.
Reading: **120** °
